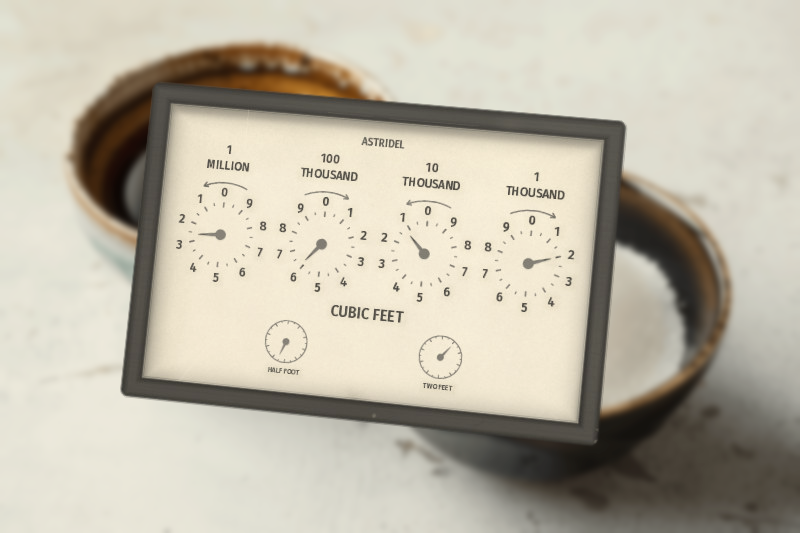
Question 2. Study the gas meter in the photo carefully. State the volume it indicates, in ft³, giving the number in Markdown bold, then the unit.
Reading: **261200** ft³
